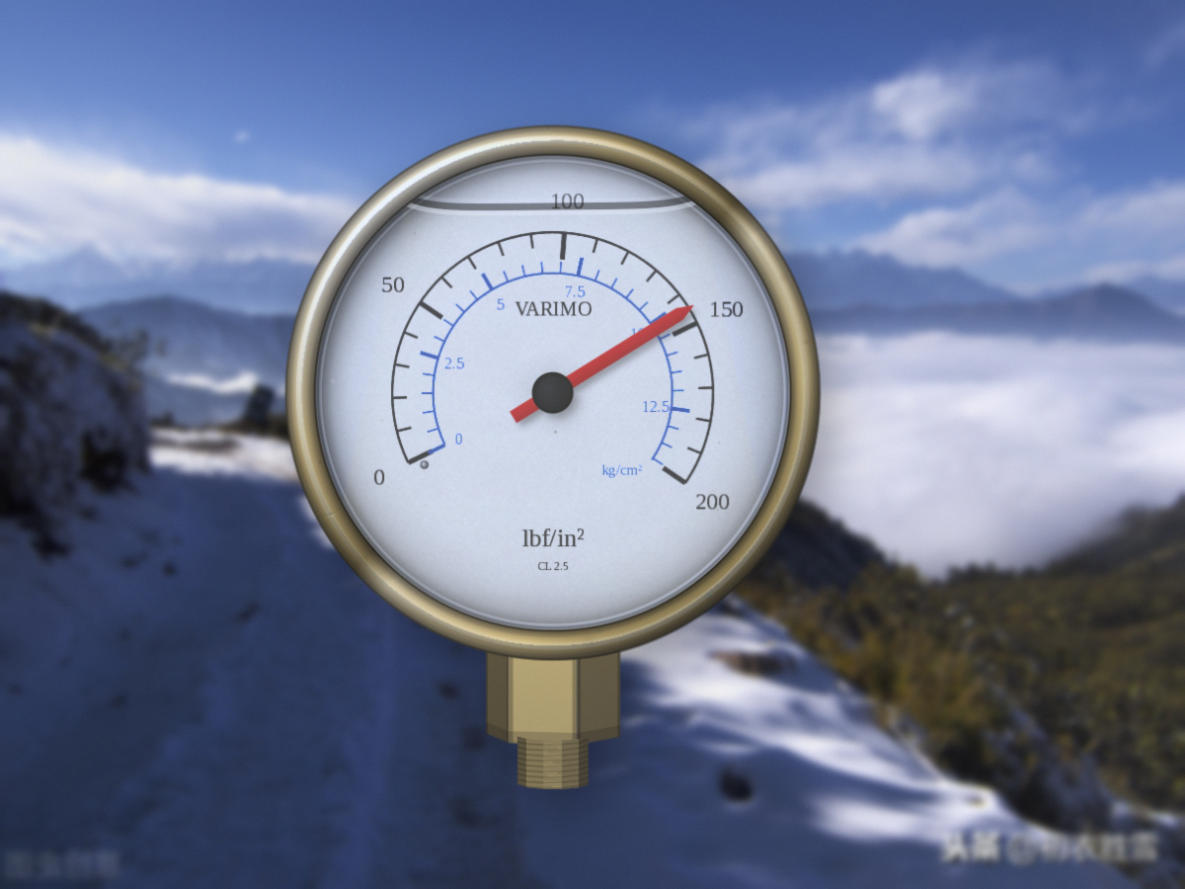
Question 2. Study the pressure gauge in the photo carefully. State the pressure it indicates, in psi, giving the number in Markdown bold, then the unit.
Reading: **145** psi
